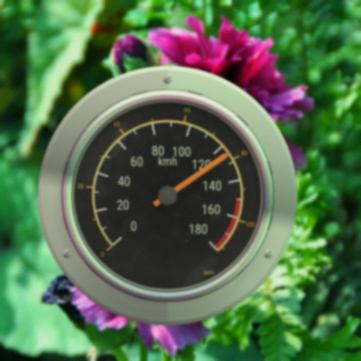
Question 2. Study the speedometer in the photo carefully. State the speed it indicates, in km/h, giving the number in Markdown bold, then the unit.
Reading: **125** km/h
